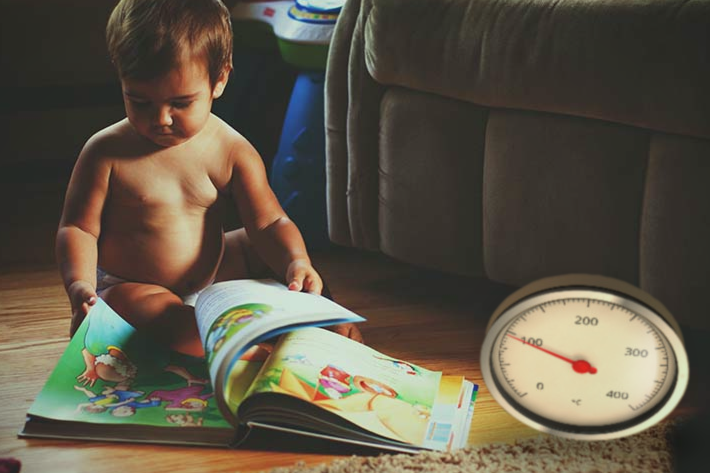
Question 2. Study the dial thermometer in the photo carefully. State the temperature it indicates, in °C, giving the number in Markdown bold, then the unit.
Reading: **100** °C
